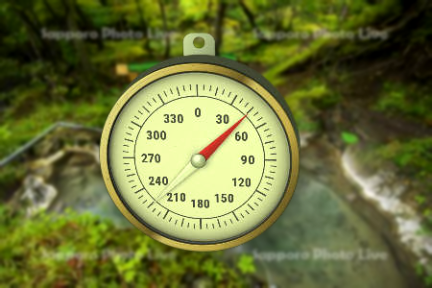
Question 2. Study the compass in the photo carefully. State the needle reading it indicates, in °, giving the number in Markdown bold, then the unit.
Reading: **45** °
